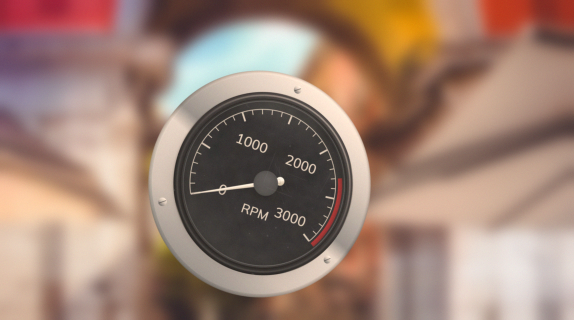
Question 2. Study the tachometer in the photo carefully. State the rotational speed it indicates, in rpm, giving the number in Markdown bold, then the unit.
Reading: **0** rpm
